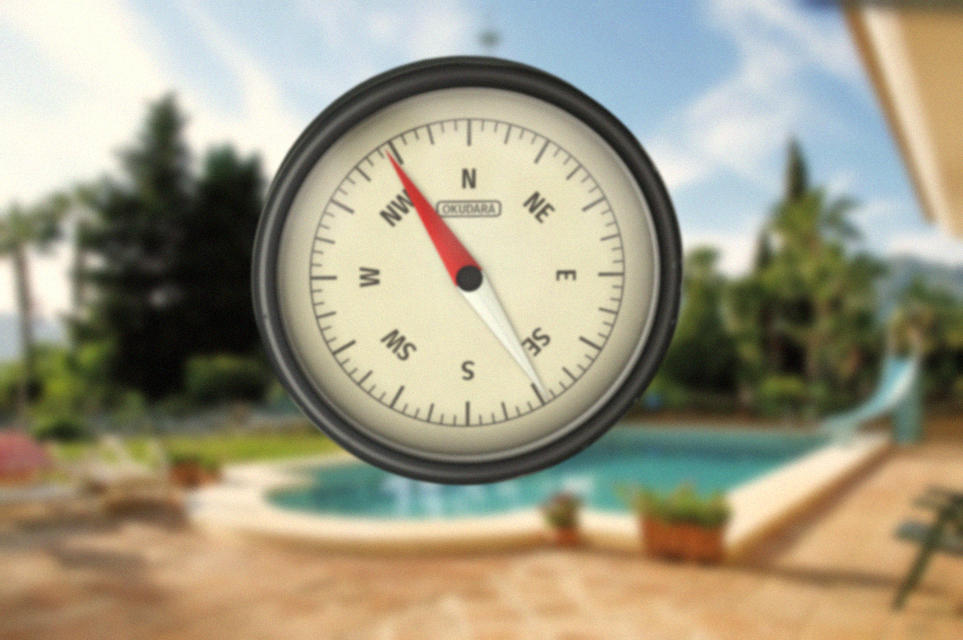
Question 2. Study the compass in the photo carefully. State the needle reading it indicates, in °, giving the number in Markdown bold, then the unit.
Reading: **327.5** °
